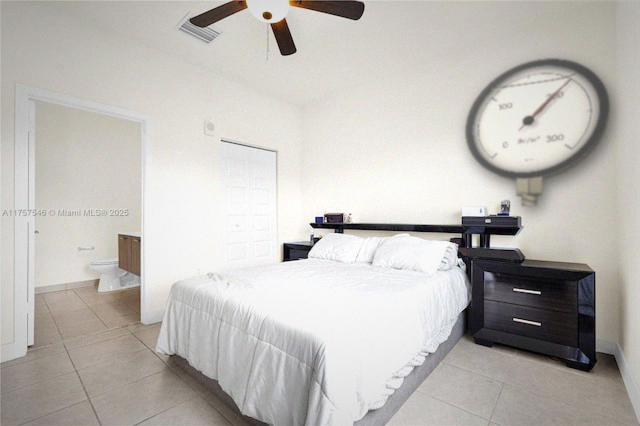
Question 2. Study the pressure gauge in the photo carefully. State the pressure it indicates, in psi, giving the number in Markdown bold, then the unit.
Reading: **200** psi
